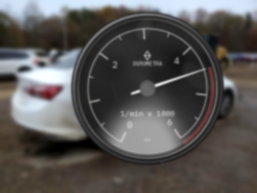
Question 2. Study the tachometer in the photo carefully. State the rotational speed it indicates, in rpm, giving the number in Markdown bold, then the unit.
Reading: **4500** rpm
